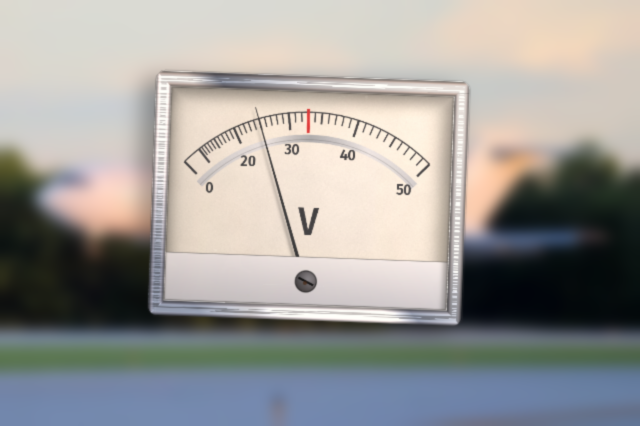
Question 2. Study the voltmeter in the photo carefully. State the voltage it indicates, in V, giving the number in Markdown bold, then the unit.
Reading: **25** V
